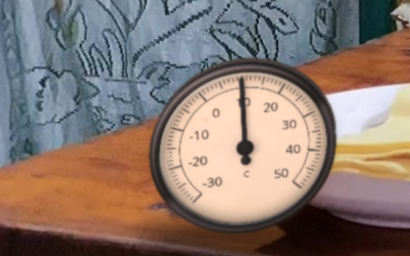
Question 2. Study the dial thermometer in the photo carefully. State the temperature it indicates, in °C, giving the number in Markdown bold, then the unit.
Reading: **10** °C
